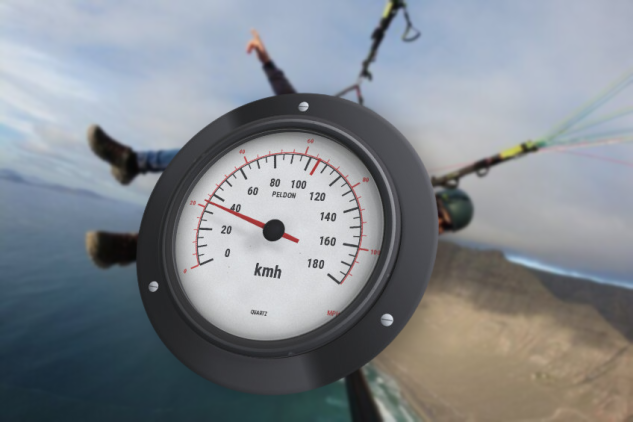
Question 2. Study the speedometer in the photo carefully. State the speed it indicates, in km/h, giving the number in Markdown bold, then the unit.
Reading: **35** km/h
